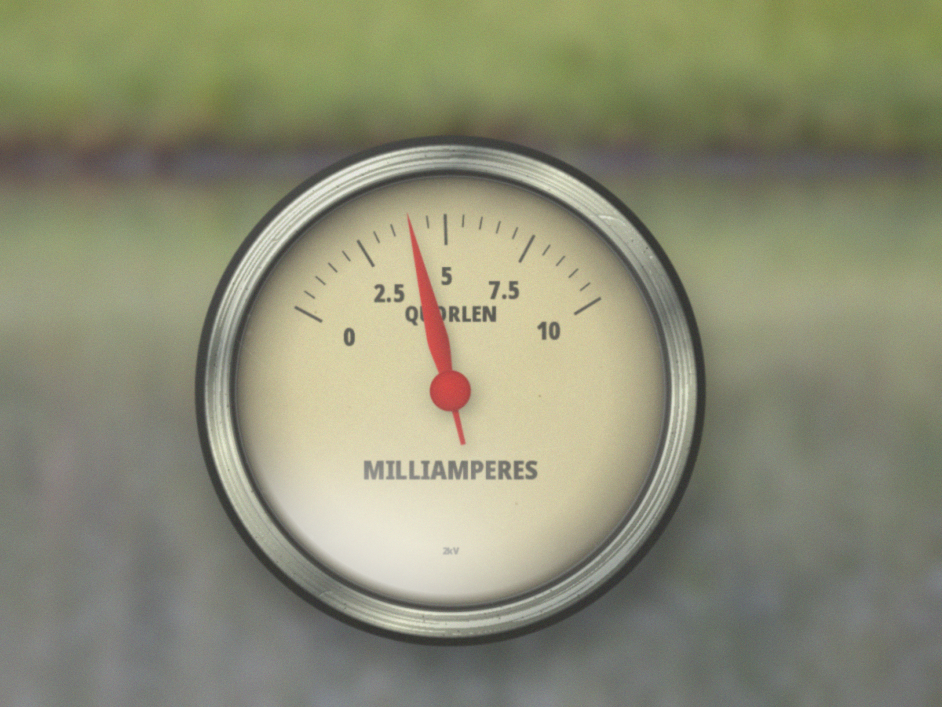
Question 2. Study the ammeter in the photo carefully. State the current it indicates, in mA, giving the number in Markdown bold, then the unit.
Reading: **4** mA
